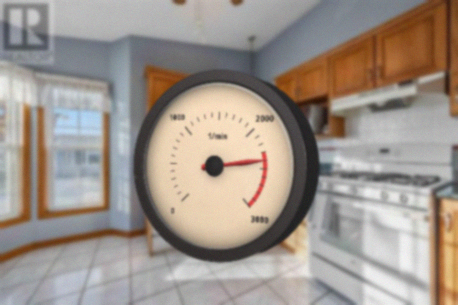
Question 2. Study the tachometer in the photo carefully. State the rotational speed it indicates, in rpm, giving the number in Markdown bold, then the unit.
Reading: **2400** rpm
